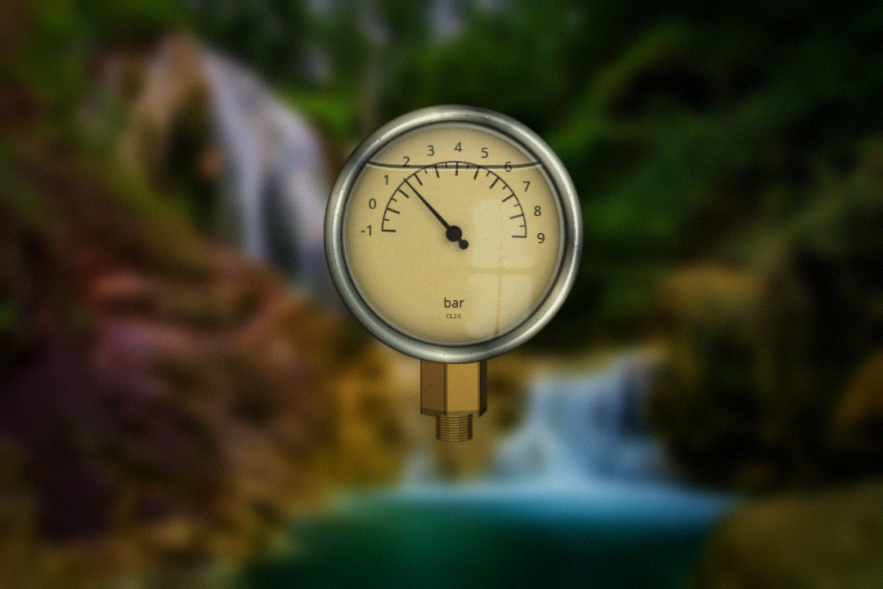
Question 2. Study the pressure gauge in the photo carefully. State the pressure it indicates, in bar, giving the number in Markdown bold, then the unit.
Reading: **1.5** bar
